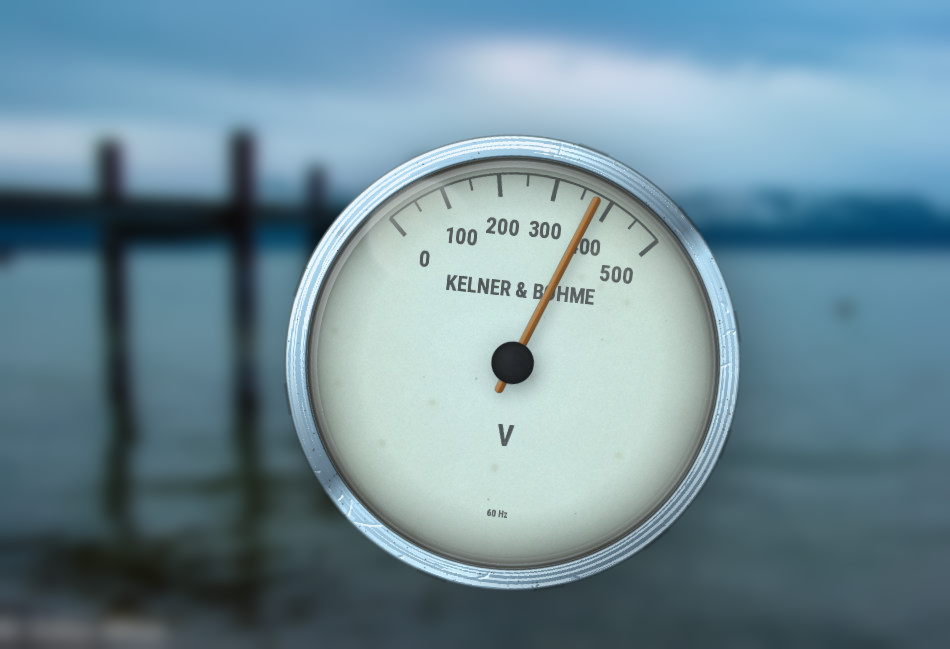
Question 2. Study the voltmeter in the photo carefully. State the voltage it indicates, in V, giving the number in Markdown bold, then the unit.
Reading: **375** V
